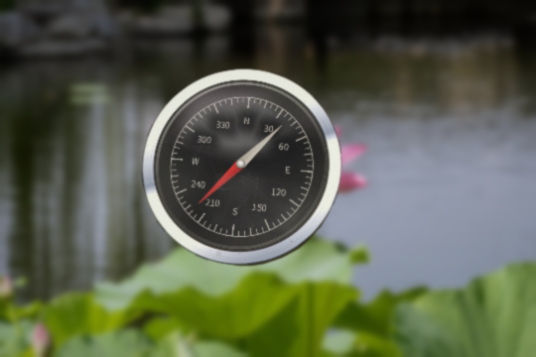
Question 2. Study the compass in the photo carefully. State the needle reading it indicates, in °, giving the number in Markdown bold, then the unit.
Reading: **220** °
